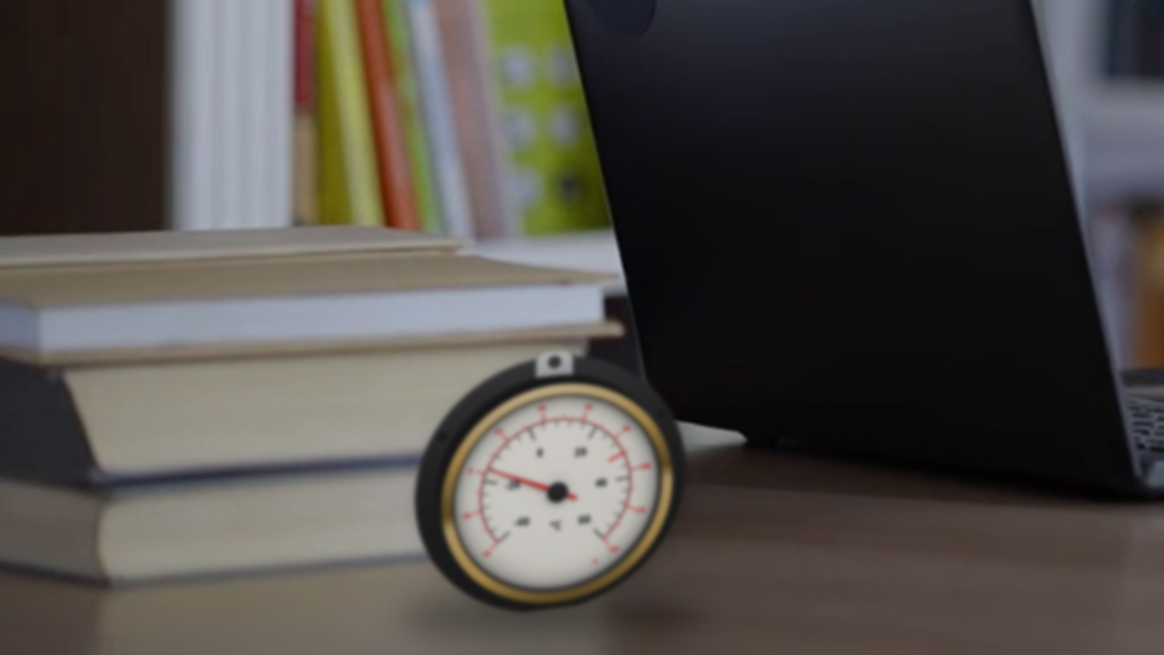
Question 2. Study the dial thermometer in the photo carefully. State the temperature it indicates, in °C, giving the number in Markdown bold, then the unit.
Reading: **-16** °C
